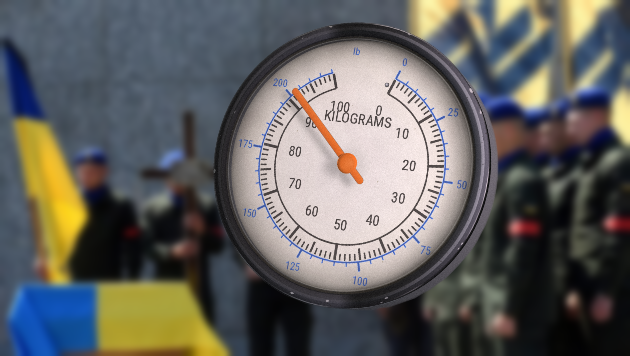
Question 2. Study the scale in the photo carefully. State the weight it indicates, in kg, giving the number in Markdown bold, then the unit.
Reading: **92** kg
